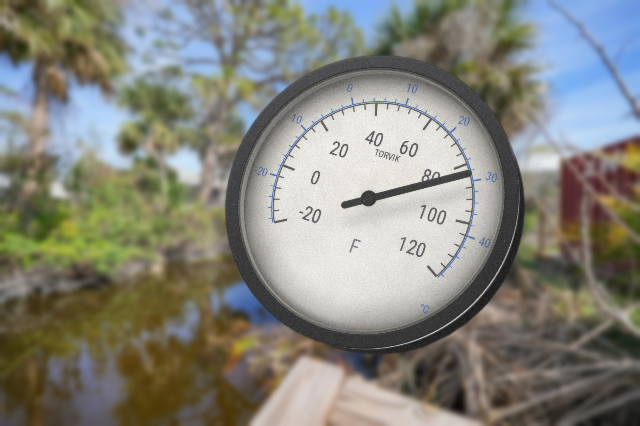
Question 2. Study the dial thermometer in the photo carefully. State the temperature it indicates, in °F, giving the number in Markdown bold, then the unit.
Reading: **84** °F
